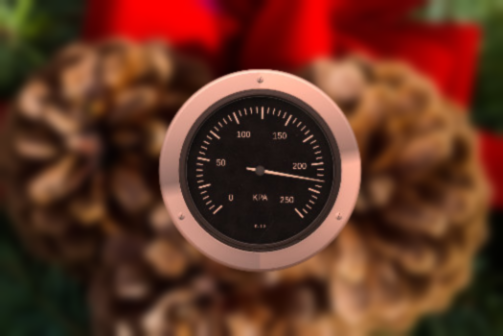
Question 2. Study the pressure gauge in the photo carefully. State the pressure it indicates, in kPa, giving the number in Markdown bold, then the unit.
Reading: **215** kPa
